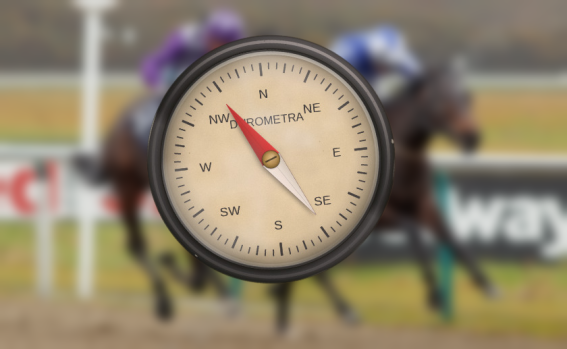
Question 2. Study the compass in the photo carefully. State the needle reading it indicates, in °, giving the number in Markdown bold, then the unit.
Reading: **327.5** °
